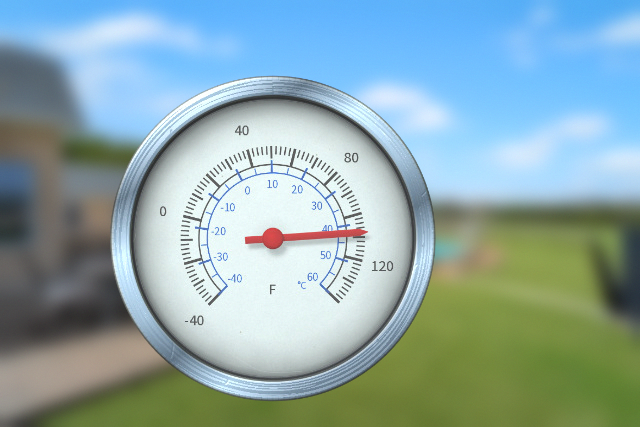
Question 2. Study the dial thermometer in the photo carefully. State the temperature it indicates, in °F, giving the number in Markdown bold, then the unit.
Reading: **108** °F
